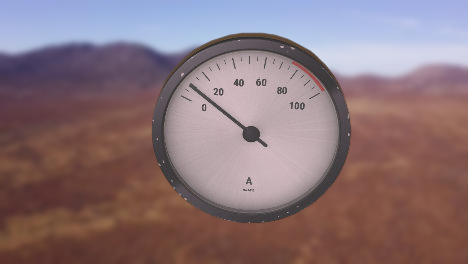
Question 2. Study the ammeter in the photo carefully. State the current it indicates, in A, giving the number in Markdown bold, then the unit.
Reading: **10** A
